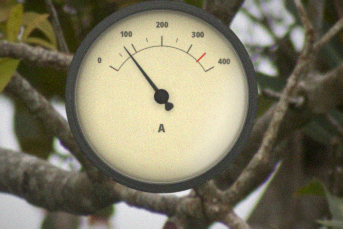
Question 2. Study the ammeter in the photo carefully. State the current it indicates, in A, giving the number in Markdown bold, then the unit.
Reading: **75** A
